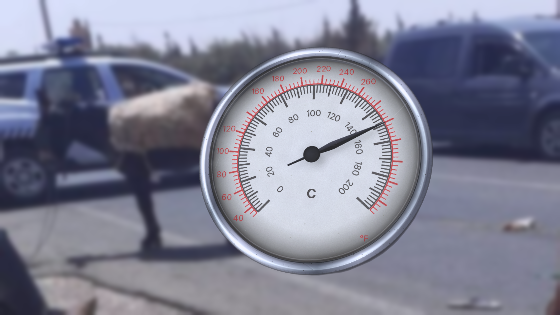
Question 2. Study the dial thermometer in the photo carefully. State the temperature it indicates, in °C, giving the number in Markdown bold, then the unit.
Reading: **150** °C
